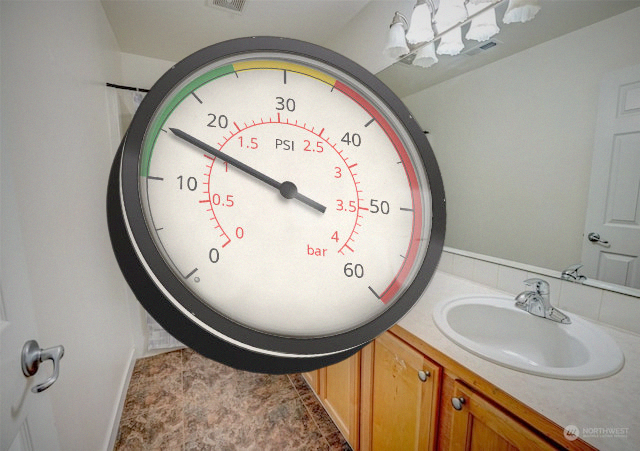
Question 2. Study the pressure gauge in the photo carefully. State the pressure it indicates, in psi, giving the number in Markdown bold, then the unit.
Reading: **15** psi
